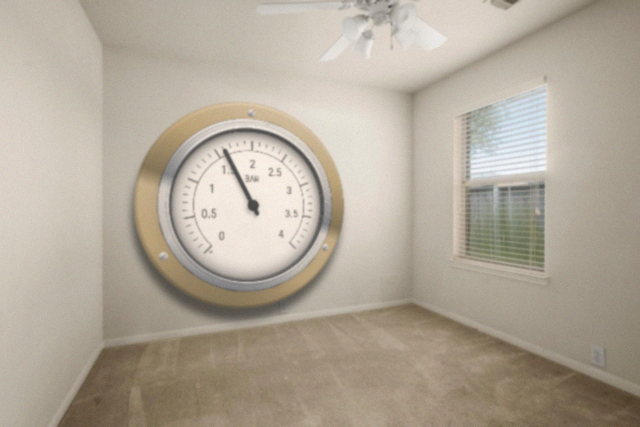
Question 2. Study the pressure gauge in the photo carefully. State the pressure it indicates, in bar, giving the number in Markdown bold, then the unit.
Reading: **1.6** bar
